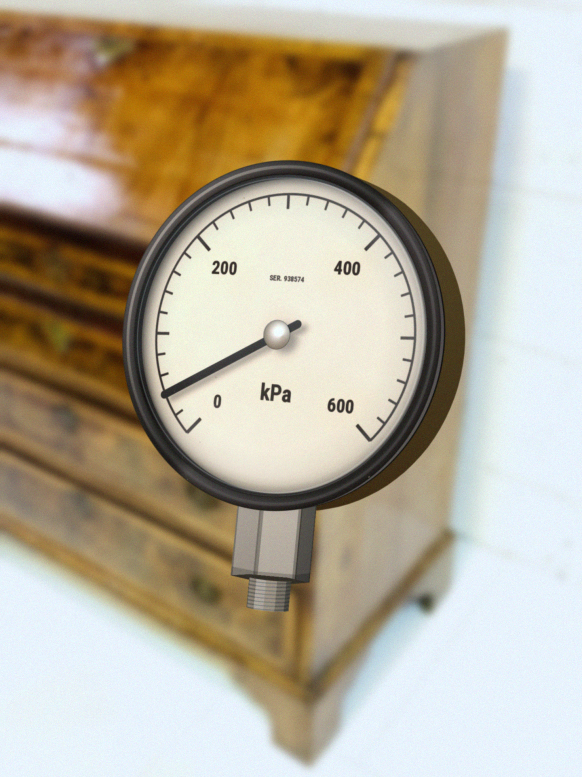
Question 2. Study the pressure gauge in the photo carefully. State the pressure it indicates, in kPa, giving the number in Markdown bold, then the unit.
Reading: **40** kPa
